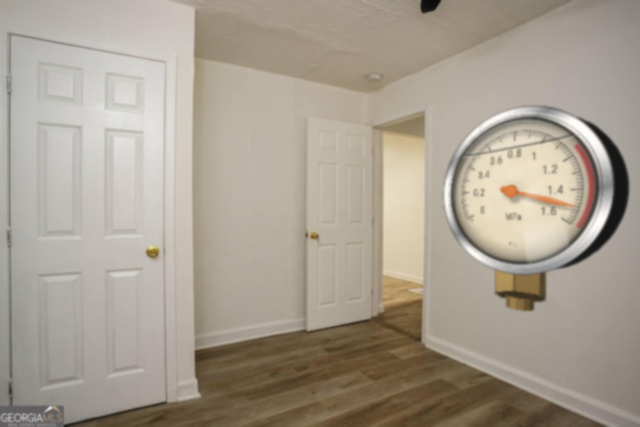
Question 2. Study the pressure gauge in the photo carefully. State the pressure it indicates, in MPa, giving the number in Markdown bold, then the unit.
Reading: **1.5** MPa
